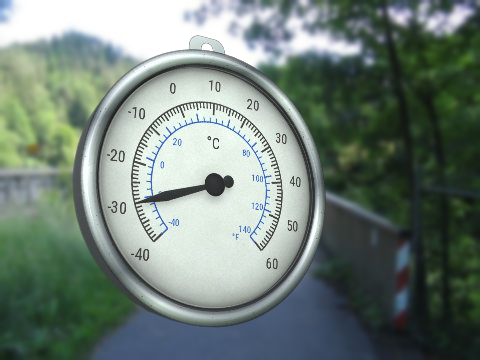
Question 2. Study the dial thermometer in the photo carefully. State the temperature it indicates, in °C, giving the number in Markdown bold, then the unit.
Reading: **-30** °C
